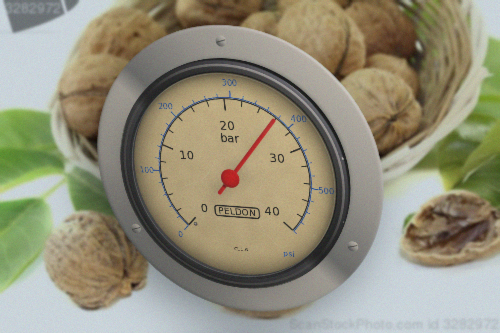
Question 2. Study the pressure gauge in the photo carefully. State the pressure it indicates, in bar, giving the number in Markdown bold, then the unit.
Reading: **26** bar
